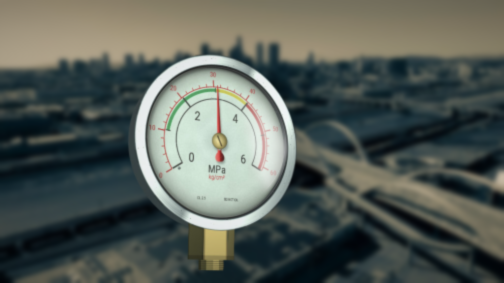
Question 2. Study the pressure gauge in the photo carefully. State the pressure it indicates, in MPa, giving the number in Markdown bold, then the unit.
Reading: **3** MPa
